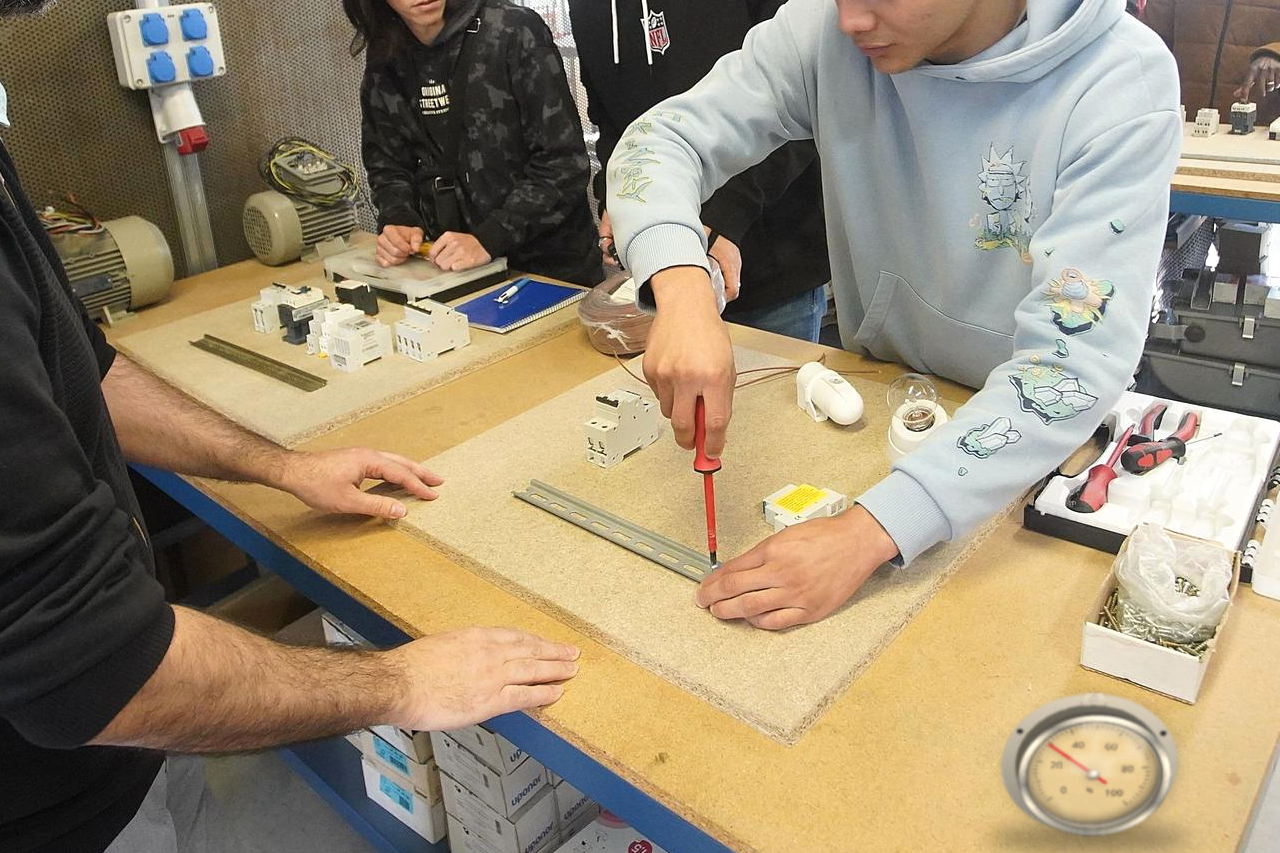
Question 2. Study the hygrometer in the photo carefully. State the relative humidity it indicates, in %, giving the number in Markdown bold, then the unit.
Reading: **30** %
